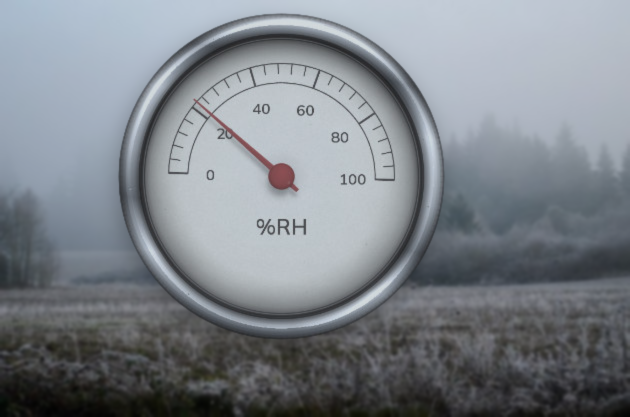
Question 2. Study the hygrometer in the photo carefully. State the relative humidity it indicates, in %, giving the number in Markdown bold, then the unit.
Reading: **22** %
